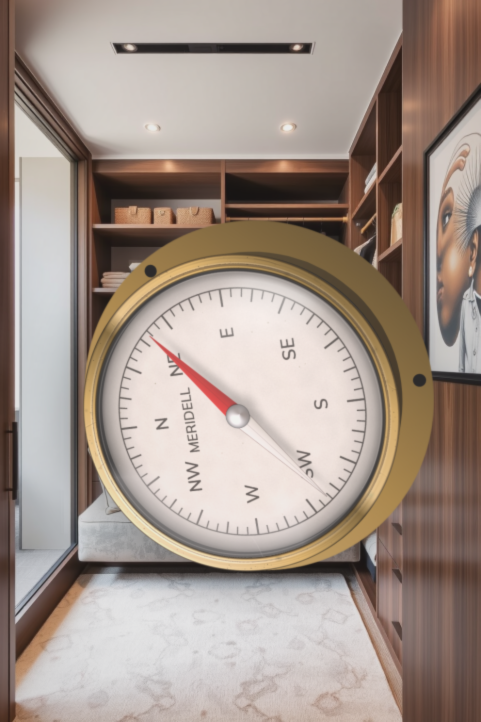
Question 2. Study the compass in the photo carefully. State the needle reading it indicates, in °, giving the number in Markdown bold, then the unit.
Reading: **50** °
